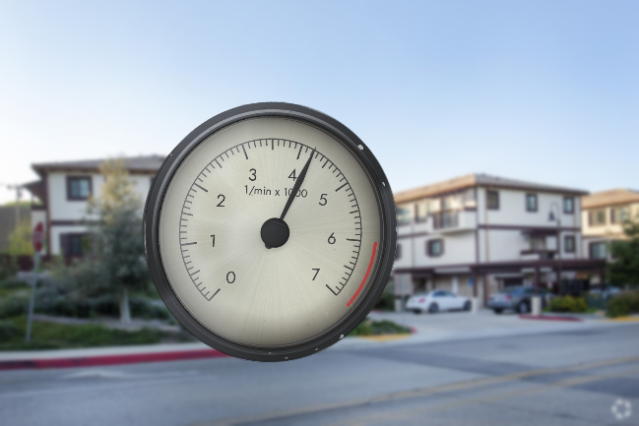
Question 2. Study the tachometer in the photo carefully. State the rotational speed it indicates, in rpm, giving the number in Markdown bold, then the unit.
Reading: **4200** rpm
